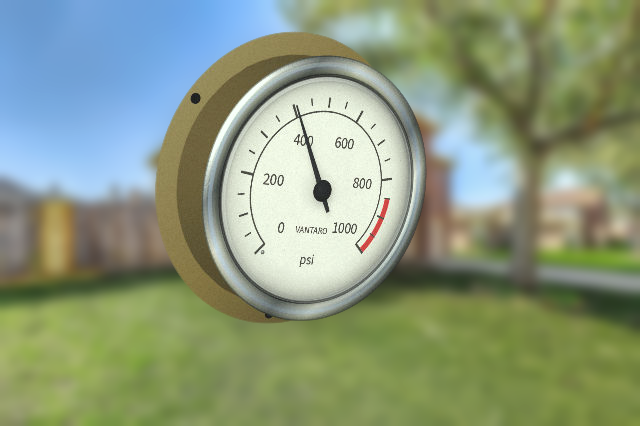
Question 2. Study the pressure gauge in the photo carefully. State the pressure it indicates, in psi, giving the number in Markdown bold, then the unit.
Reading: **400** psi
